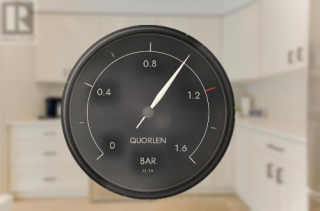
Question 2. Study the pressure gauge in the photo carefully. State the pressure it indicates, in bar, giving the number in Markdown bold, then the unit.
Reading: **1** bar
